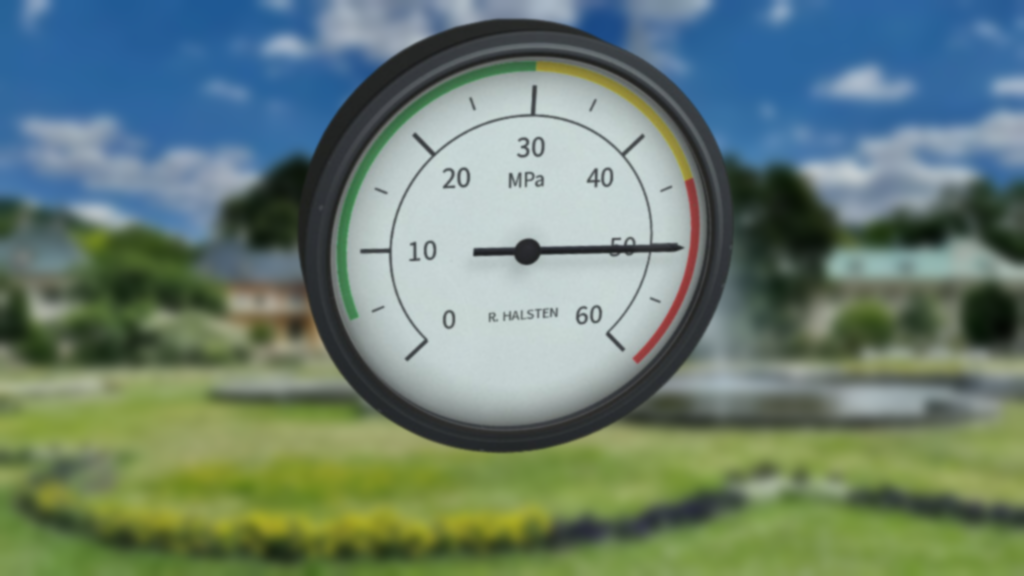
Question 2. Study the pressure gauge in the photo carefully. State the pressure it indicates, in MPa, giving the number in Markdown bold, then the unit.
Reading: **50** MPa
